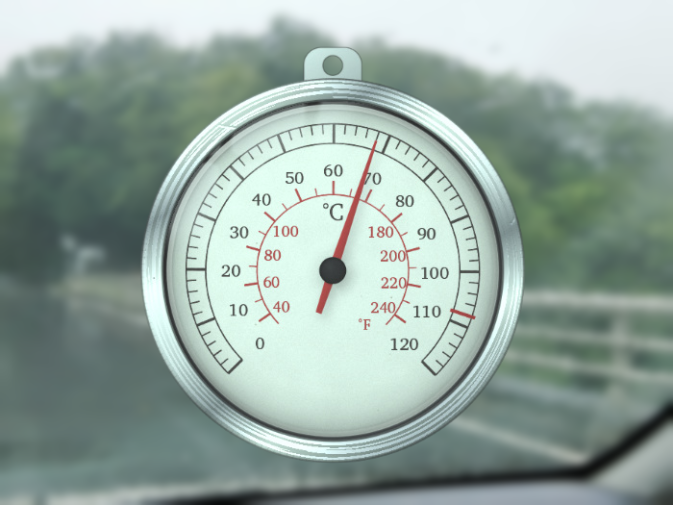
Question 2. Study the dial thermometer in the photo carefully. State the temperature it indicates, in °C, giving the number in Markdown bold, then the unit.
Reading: **68** °C
